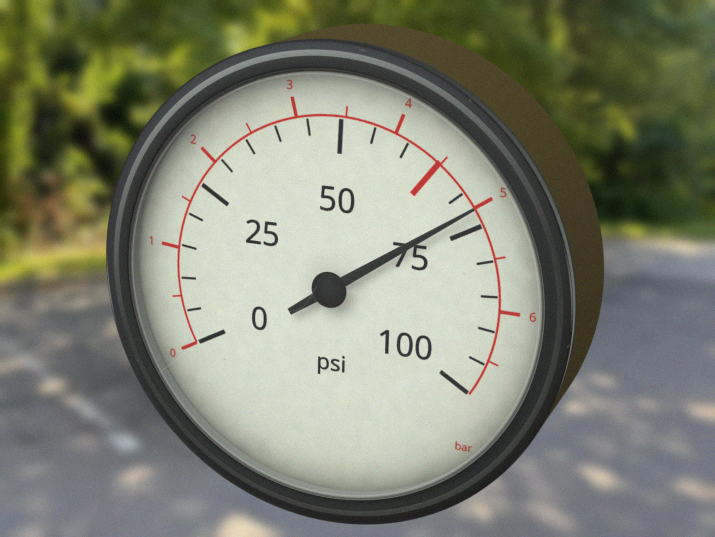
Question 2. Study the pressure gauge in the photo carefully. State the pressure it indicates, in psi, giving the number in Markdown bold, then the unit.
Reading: **72.5** psi
